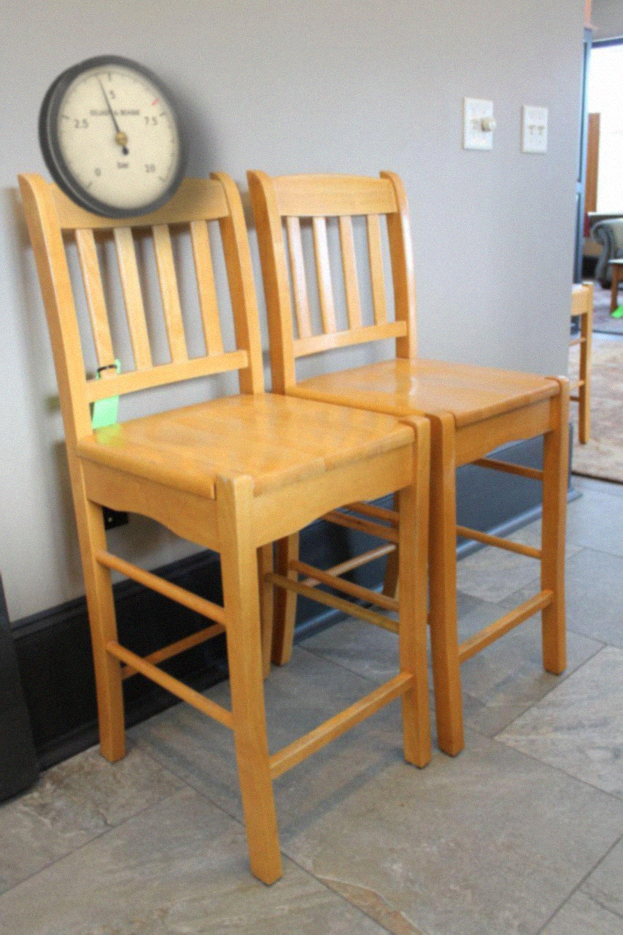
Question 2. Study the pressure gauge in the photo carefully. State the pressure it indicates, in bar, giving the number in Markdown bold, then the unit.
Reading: **4.5** bar
